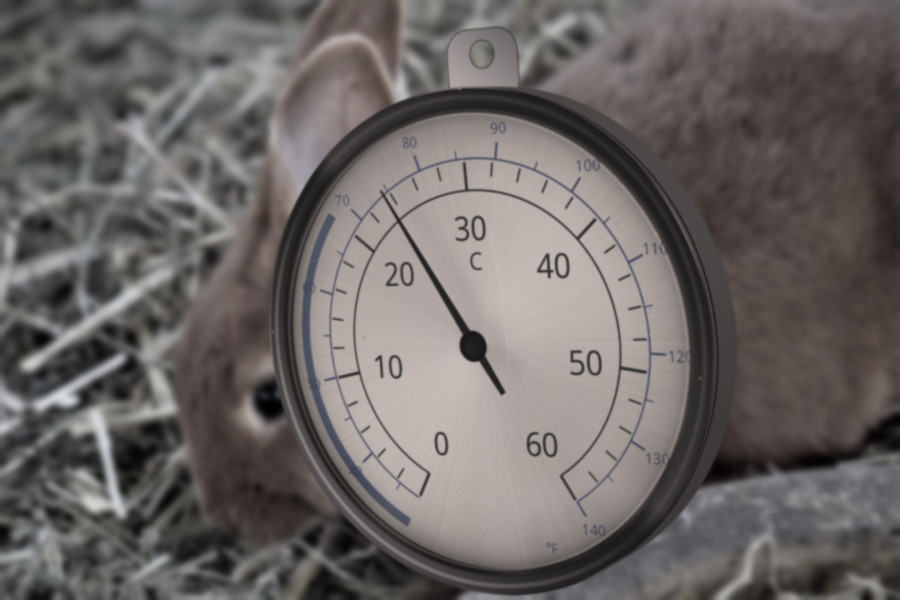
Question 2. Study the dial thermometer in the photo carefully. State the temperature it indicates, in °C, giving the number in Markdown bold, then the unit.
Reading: **24** °C
